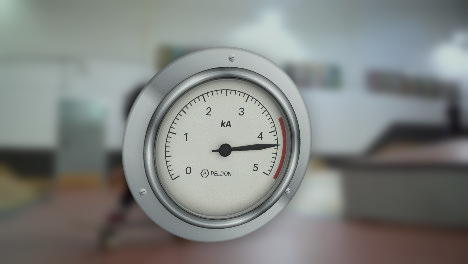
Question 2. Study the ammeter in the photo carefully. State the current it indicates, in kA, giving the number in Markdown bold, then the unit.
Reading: **4.3** kA
